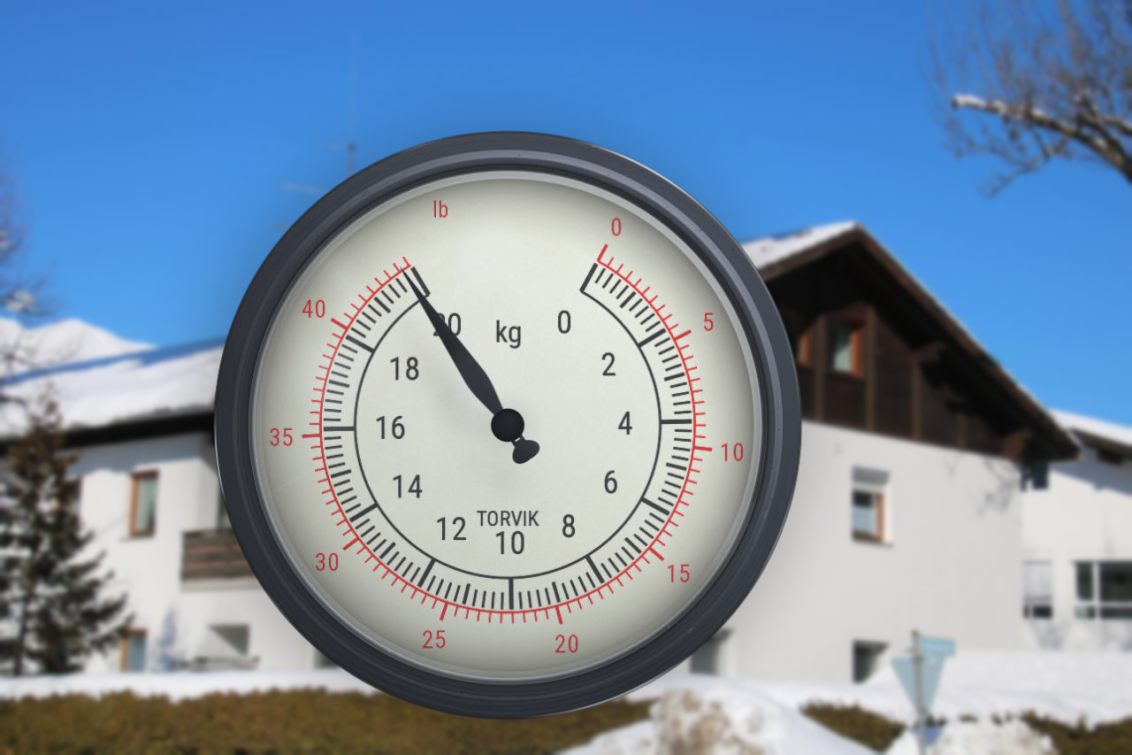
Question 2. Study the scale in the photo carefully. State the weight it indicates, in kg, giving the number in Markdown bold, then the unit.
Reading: **19.8** kg
